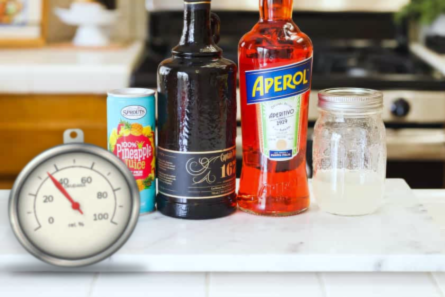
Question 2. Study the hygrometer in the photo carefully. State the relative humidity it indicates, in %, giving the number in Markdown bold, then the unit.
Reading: **35** %
